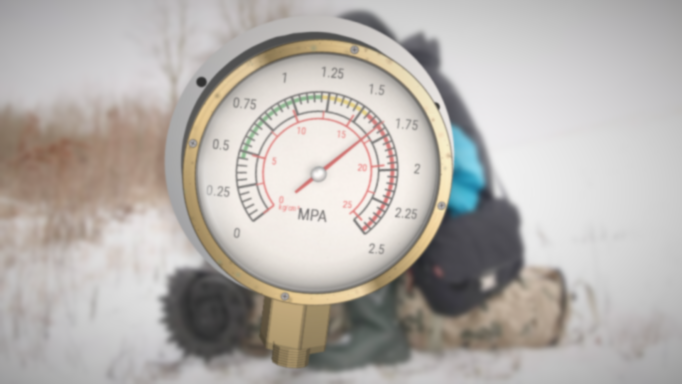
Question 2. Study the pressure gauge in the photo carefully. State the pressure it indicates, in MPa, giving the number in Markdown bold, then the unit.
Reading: **1.65** MPa
